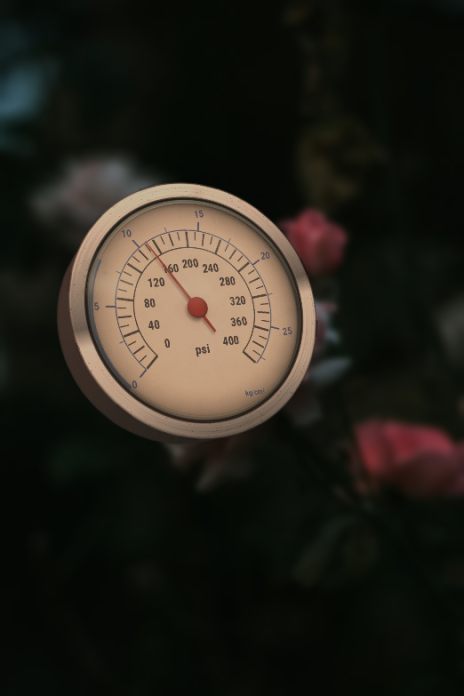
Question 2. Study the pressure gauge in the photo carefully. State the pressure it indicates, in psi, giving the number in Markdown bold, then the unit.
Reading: **150** psi
